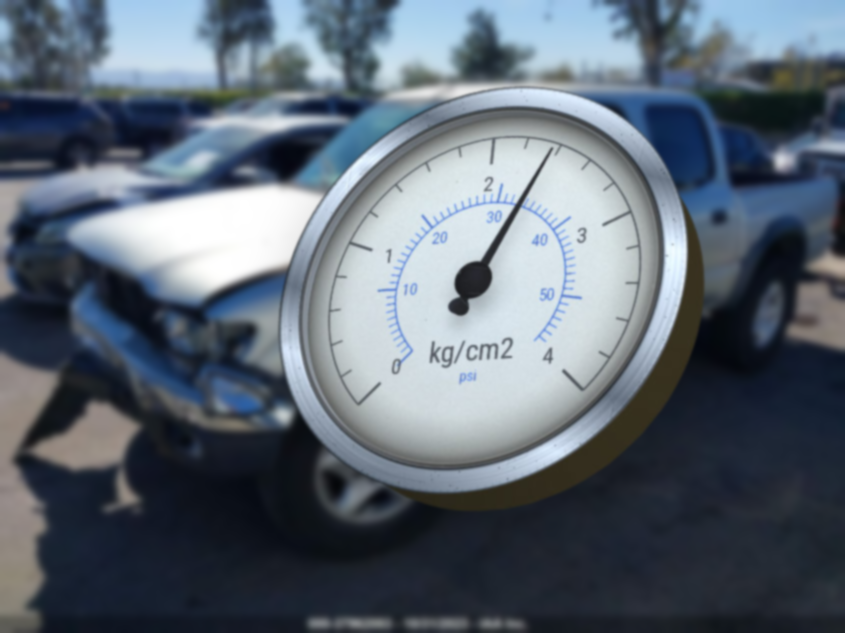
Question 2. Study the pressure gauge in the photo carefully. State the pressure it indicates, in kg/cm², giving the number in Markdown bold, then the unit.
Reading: **2.4** kg/cm²
